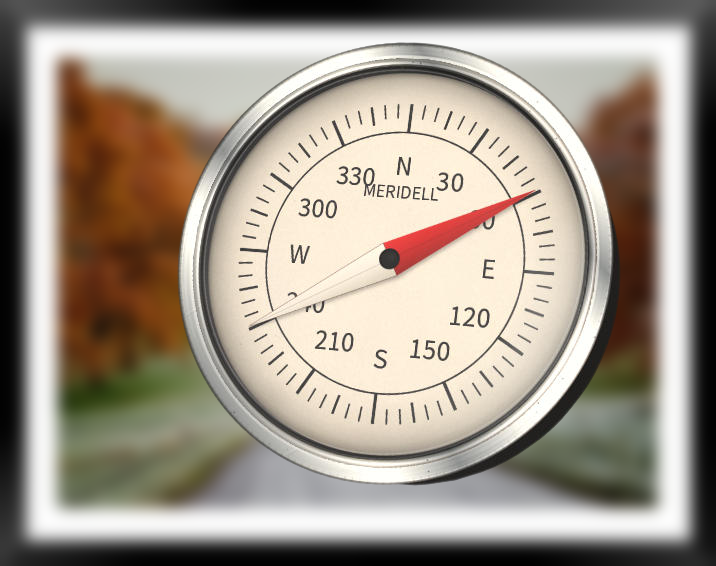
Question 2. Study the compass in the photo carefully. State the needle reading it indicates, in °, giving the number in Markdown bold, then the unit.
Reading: **60** °
